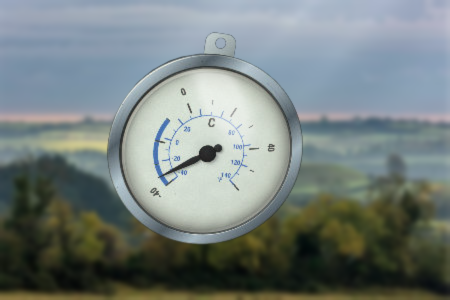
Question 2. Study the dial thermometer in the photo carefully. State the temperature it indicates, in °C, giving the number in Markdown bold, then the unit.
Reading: **-35** °C
